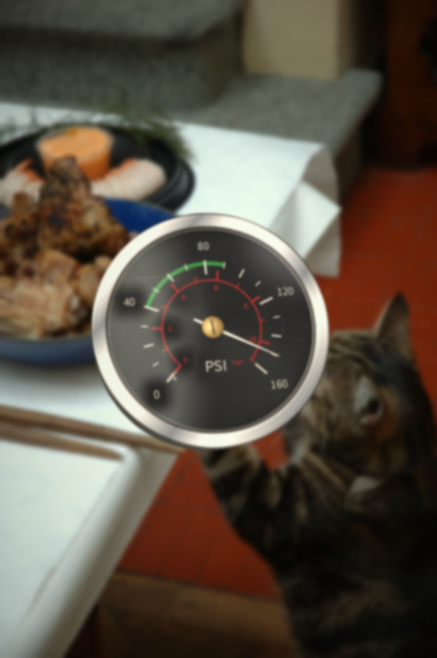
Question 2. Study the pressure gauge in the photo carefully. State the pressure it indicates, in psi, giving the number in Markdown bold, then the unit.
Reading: **150** psi
